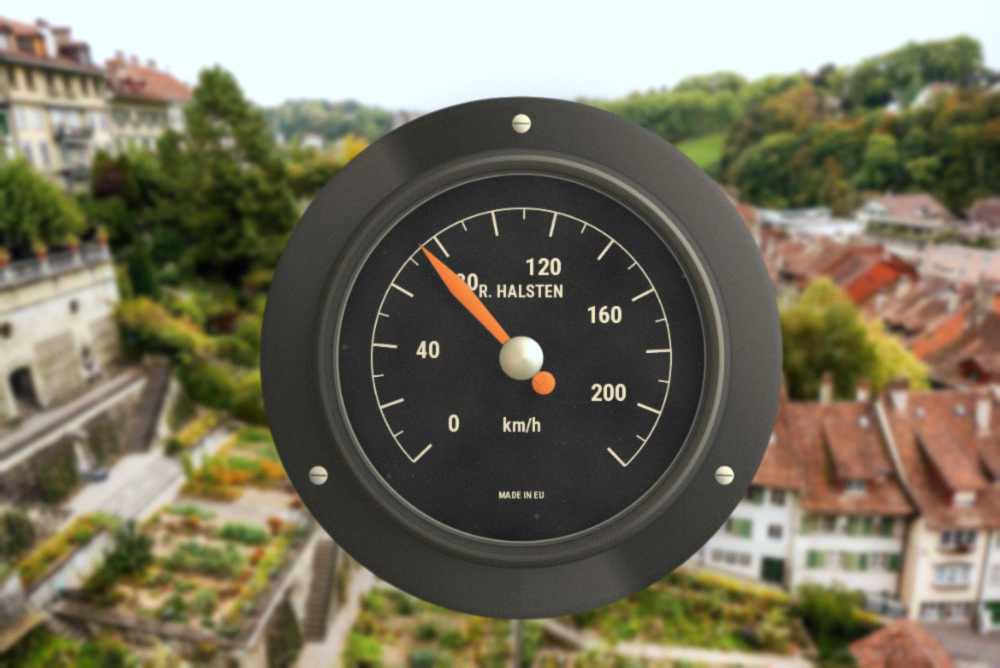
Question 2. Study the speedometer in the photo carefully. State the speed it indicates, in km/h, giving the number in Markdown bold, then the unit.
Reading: **75** km/h
